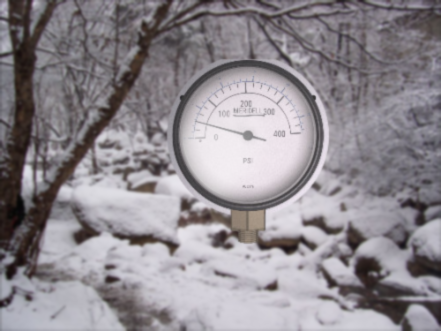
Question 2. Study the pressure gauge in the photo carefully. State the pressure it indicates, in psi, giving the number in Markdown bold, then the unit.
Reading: **40** psi
